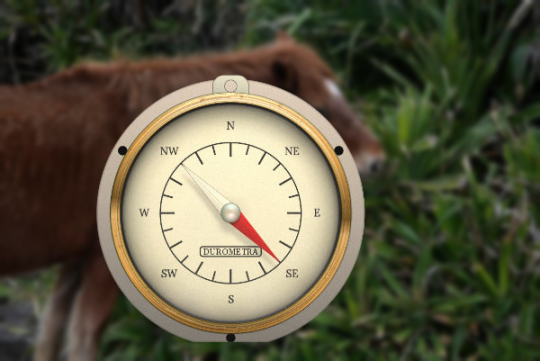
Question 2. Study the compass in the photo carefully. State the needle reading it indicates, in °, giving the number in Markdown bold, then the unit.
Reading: **135** °
